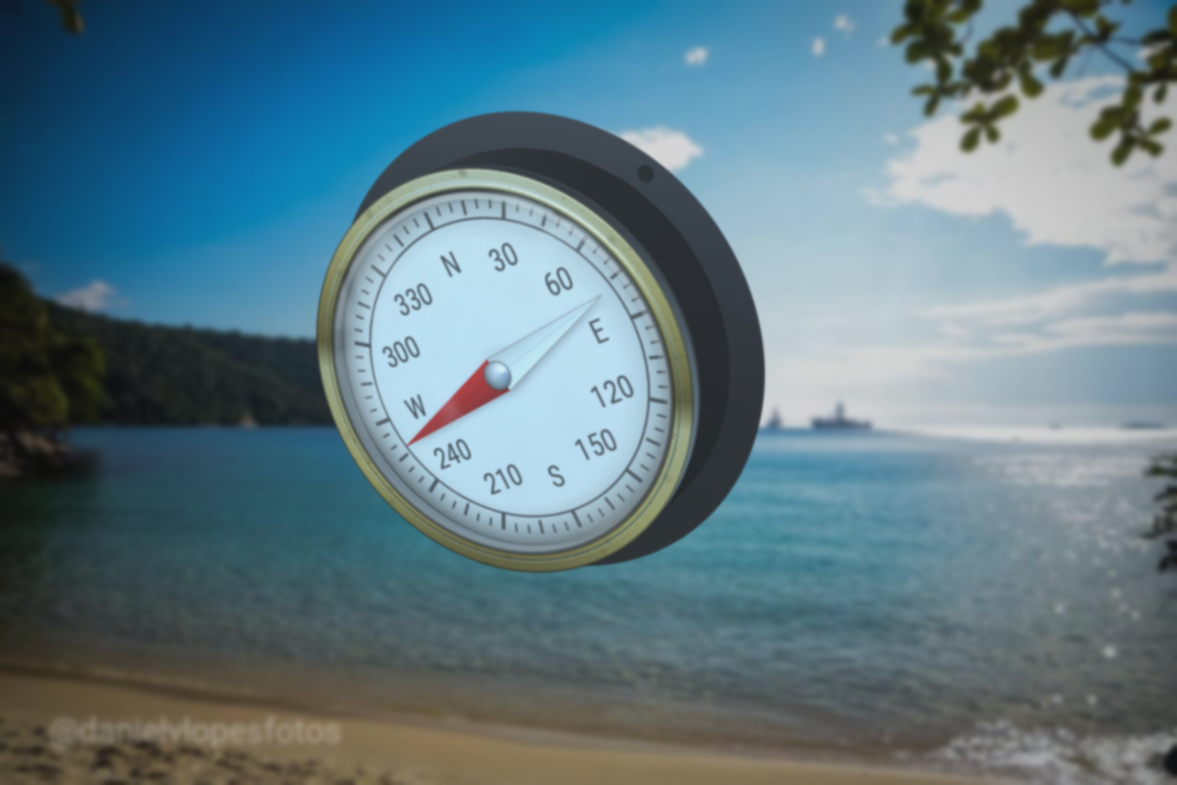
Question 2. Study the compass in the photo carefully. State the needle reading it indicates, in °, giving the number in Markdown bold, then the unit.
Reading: **257.5** °
